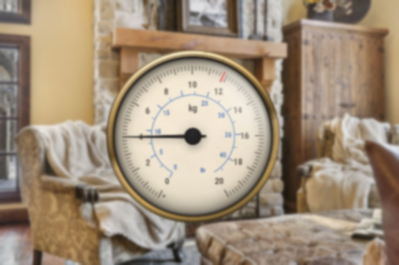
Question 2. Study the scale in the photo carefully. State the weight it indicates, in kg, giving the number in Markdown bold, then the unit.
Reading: **4** kg
